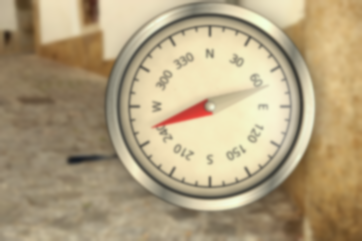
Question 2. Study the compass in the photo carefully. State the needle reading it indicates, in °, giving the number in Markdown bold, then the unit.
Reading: **250** °
